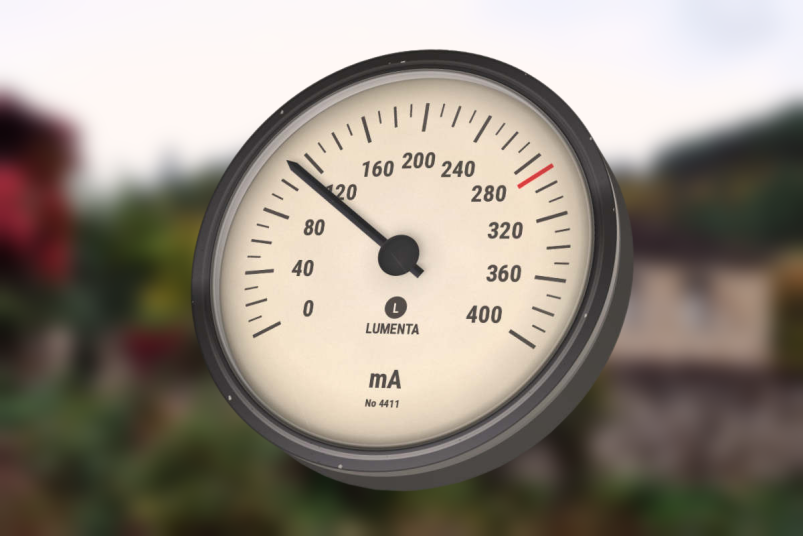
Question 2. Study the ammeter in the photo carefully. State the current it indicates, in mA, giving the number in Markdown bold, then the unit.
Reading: **110** mA
